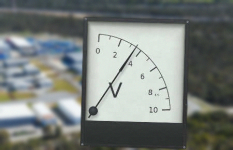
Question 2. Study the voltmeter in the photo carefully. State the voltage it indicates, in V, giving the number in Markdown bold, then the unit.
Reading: **3.5** V
